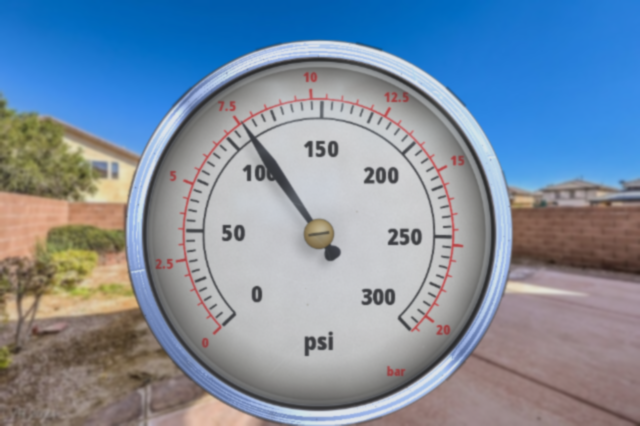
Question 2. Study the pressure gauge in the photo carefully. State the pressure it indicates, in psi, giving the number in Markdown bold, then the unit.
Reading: **110** psi
